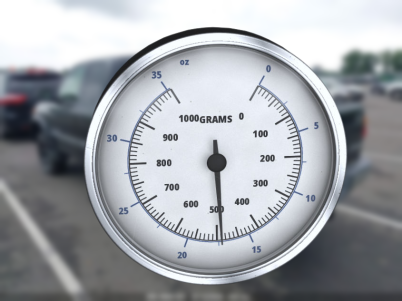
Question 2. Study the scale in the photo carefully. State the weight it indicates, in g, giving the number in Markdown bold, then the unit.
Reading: **490** g
